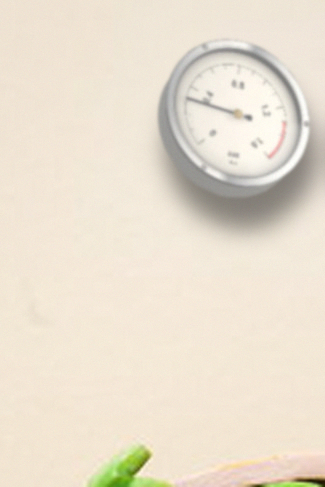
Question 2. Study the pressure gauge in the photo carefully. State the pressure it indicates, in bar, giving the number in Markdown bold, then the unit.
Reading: **0.3** bar
